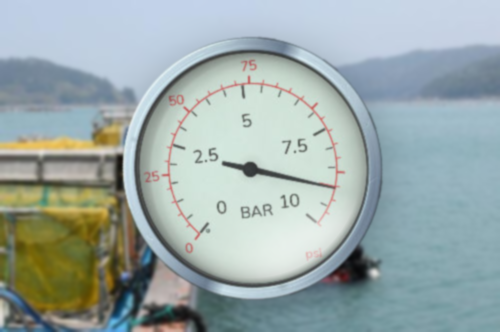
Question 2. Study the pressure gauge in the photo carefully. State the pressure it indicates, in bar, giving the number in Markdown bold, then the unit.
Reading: **9** bar
